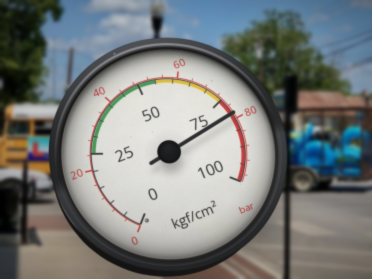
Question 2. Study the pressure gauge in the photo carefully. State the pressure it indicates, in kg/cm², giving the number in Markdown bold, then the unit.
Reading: **80** kg/cm²
